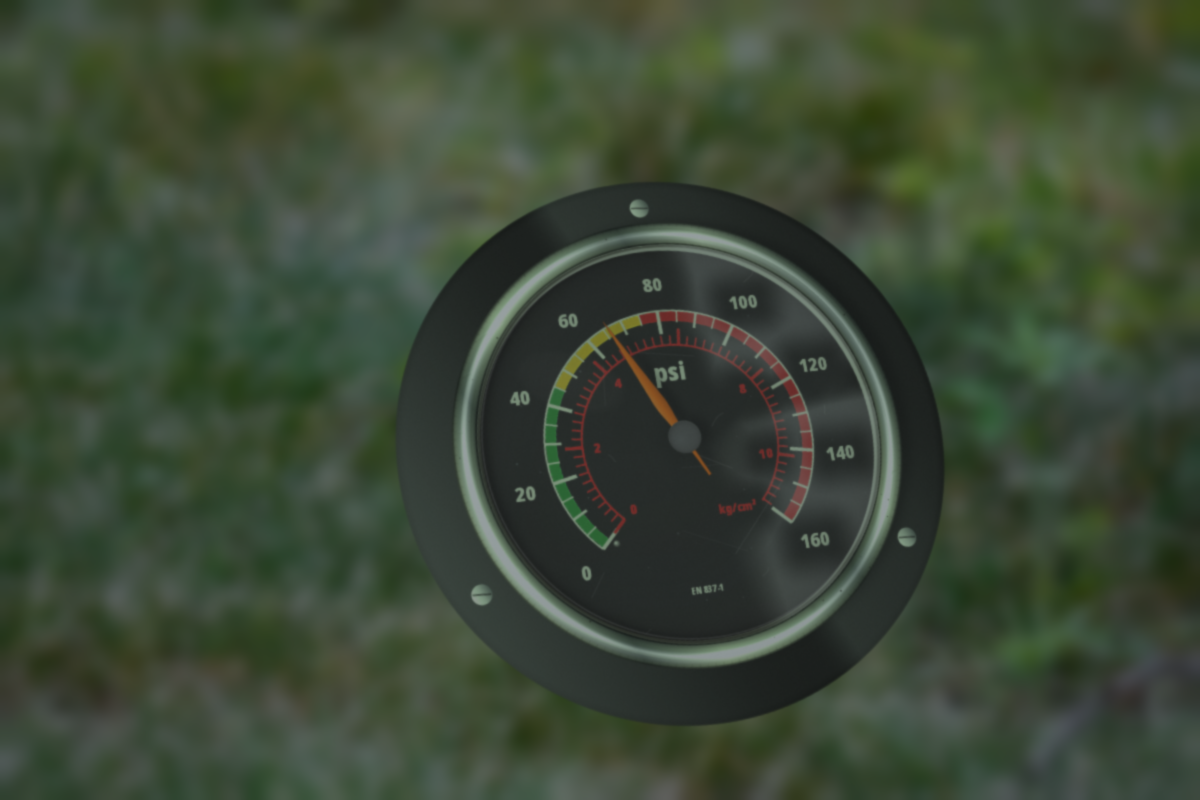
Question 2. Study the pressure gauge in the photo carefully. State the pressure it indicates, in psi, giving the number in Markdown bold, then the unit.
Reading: **65** psi
